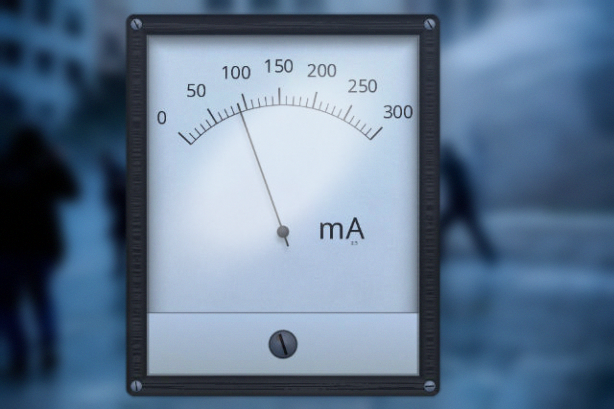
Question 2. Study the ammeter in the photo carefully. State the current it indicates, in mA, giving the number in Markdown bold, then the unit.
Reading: **90** mA
